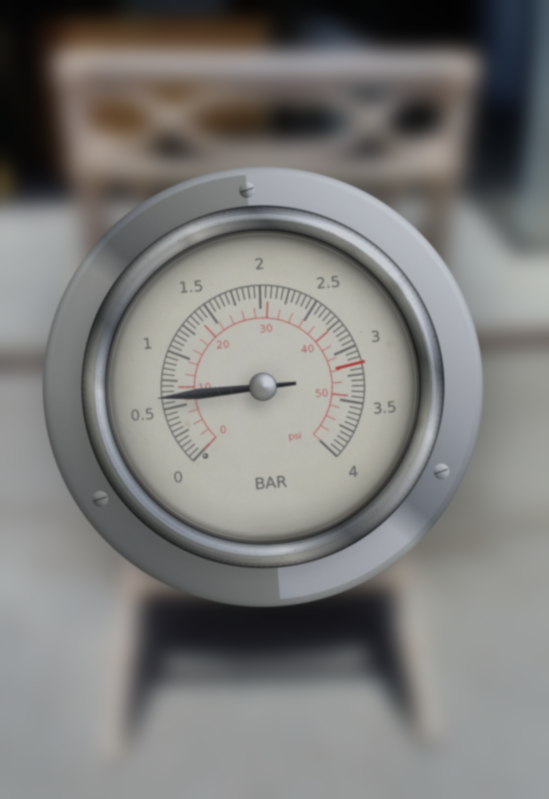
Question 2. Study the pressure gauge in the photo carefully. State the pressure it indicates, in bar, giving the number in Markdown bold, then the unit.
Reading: **0.6** bar
